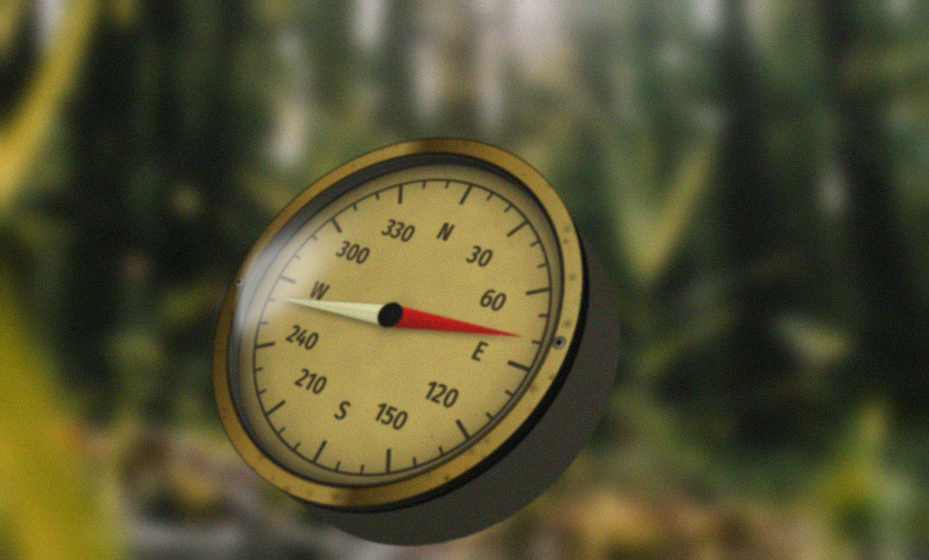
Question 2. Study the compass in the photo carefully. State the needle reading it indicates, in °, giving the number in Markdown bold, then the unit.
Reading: **80** °
